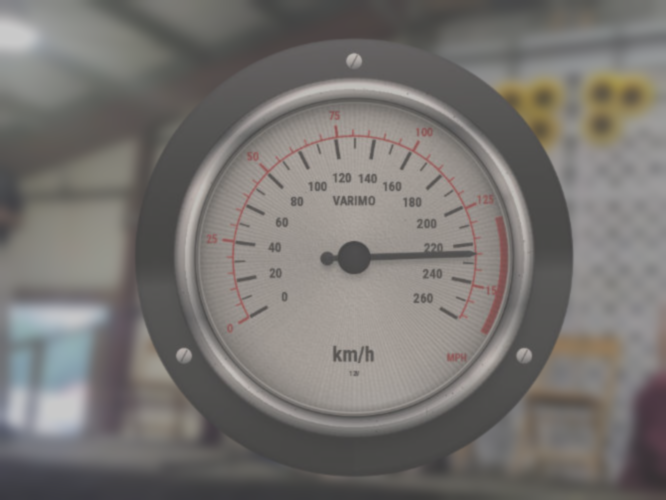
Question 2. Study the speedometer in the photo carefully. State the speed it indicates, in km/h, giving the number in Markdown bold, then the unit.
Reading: **225** km/h
